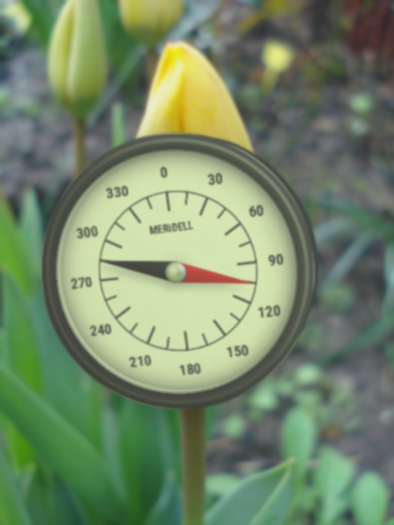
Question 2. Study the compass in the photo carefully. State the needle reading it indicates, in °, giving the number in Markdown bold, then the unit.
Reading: **105** °
